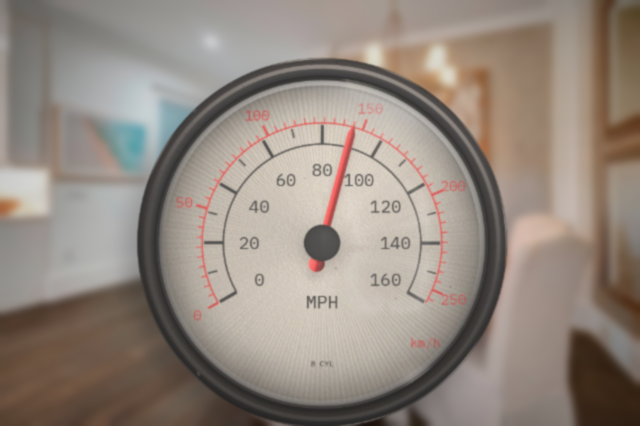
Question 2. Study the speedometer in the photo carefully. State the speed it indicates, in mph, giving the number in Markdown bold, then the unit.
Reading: **90** mph
